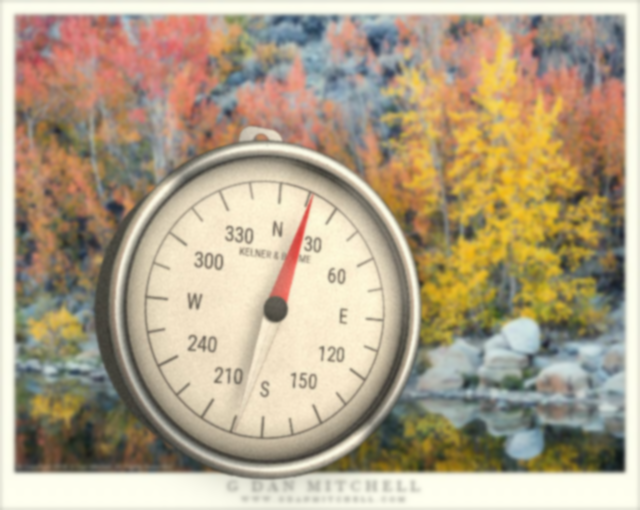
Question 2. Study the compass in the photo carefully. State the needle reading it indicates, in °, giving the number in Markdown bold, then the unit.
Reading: **15** °
